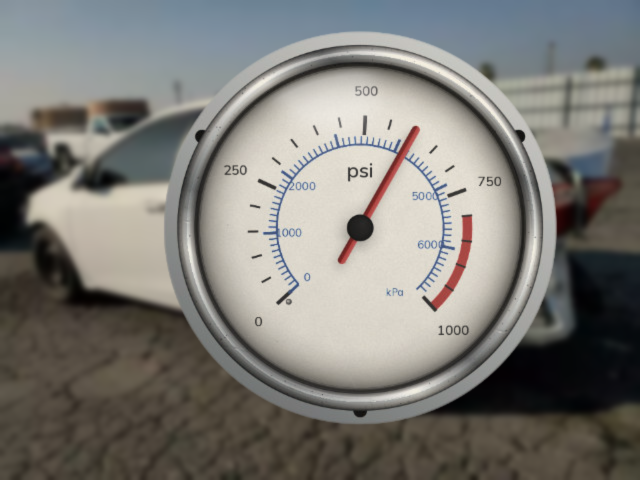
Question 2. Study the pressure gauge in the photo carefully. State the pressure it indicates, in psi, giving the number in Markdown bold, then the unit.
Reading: **600** psi
